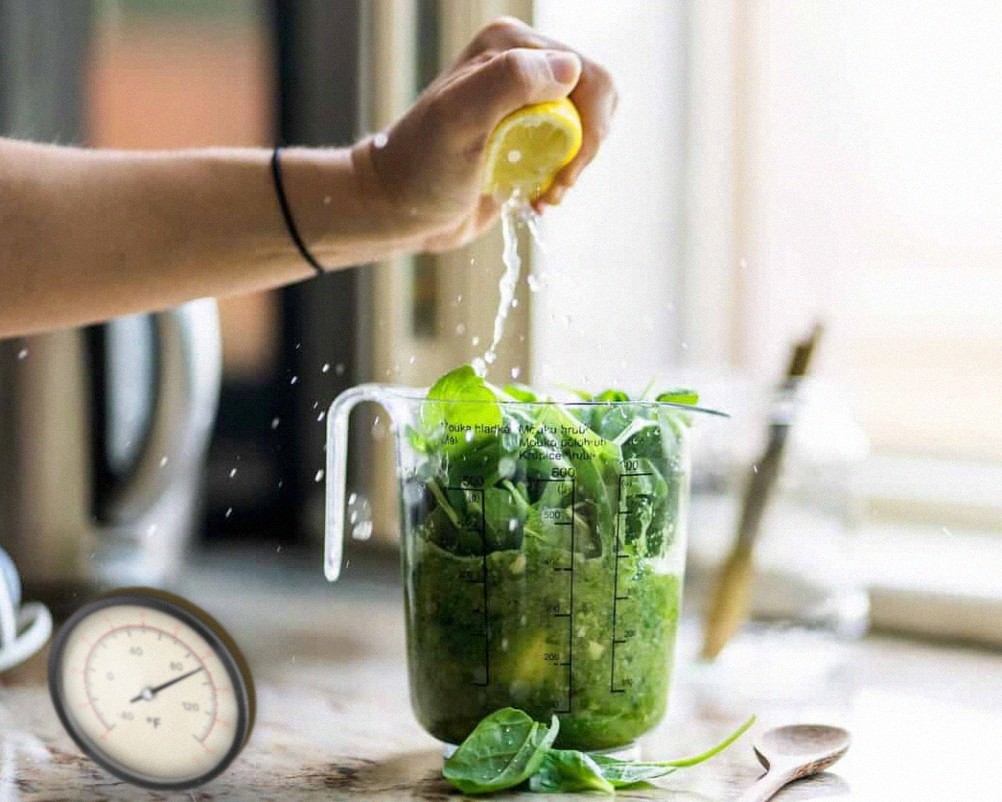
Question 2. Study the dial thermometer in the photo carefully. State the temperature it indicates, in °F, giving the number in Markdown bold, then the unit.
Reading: **90** °F
